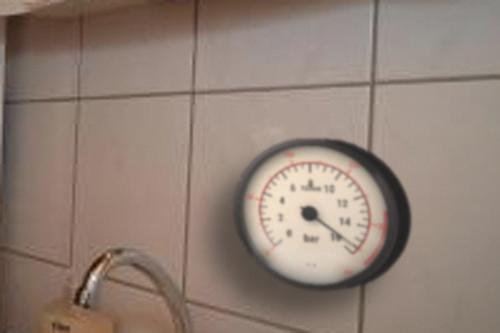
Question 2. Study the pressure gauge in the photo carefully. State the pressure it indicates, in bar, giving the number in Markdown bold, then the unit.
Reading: **15.5** bar
